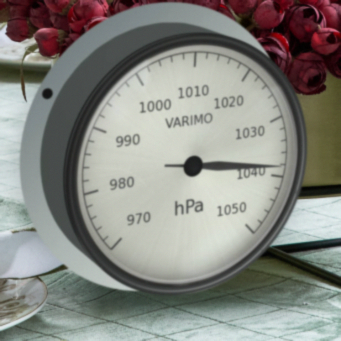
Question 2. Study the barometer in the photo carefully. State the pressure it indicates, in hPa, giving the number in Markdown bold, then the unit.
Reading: **1038** hPa
